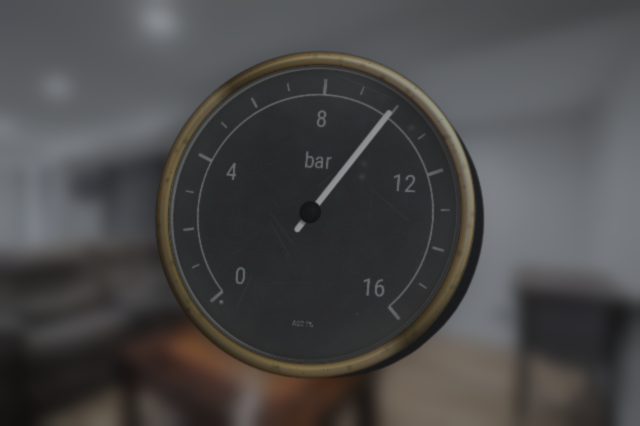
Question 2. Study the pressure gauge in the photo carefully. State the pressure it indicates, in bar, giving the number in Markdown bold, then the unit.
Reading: **10** bar
